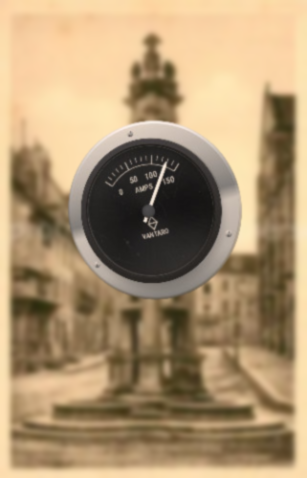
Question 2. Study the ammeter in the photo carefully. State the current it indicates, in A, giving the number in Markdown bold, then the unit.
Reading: **130** A
